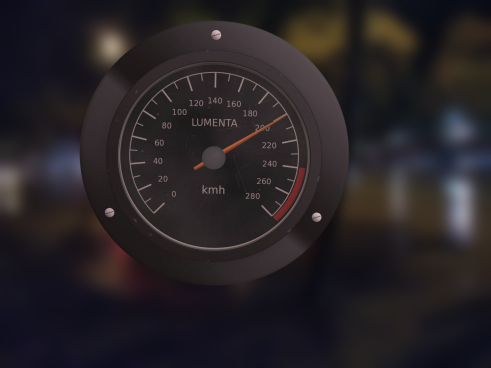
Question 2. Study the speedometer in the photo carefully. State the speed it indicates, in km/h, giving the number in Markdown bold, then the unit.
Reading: **200** km/h
